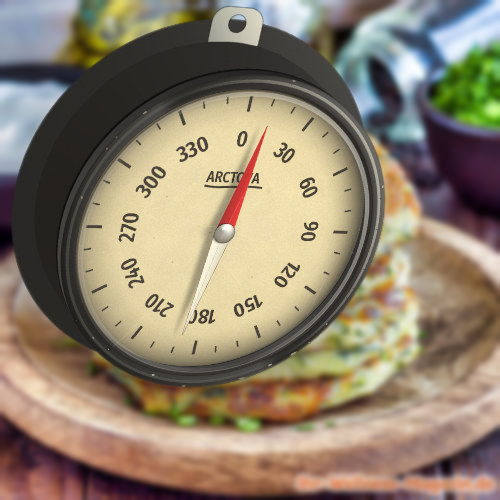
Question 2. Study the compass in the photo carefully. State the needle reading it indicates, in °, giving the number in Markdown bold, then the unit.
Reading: **10** °
